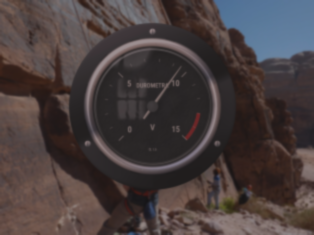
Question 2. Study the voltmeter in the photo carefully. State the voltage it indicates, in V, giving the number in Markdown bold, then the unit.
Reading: **9.5** V
